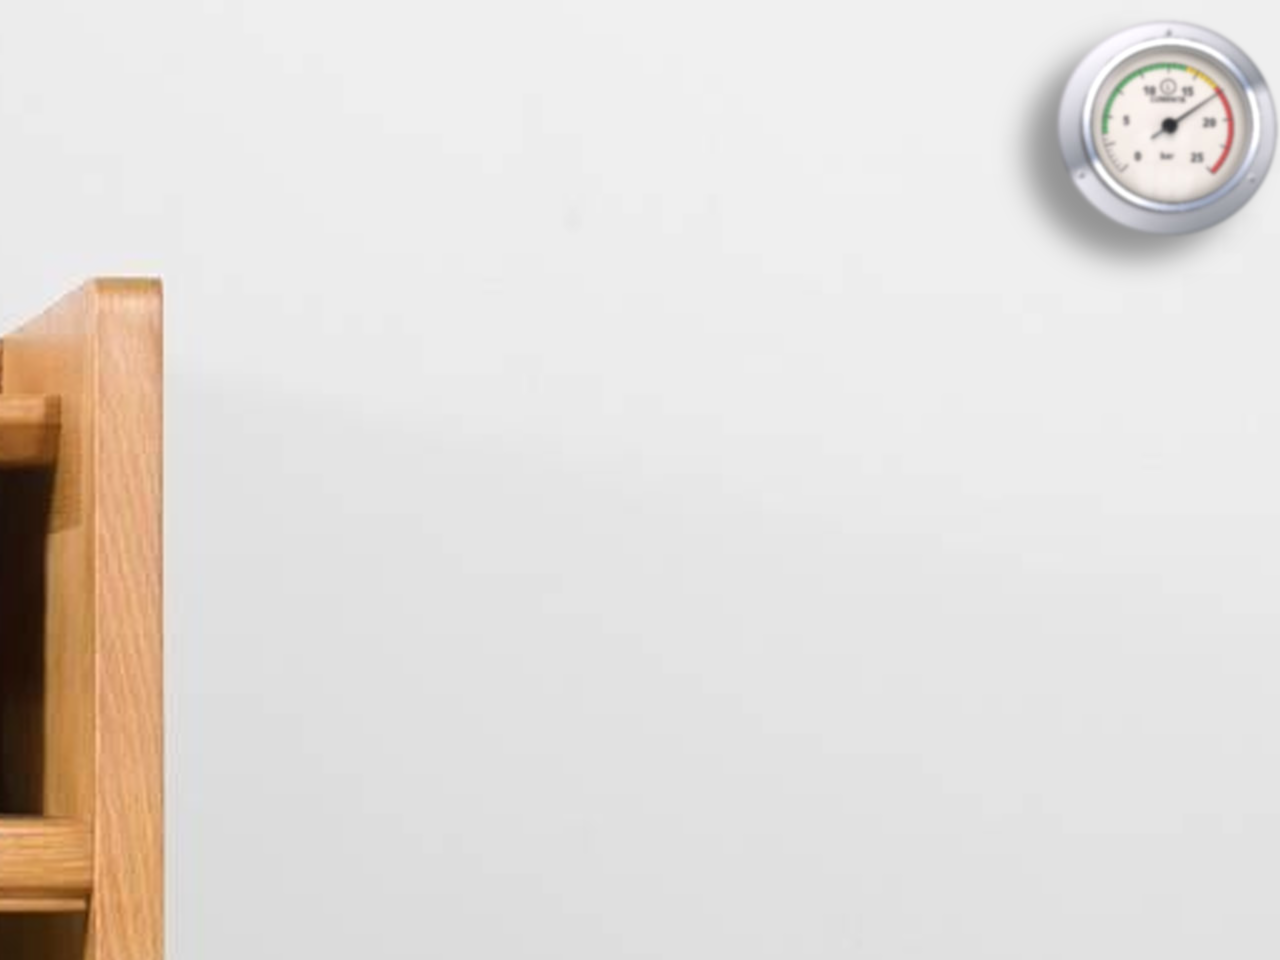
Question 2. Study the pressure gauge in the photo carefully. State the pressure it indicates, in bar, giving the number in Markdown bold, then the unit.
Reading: **17.5** bar
